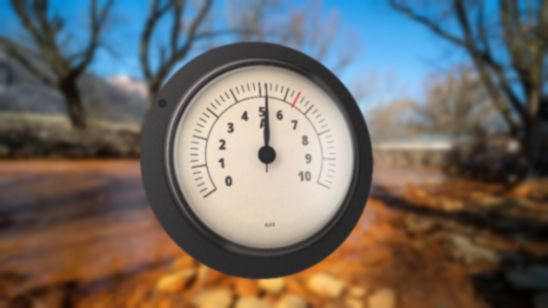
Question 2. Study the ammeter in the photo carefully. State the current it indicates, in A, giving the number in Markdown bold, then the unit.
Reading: **5.2** A
